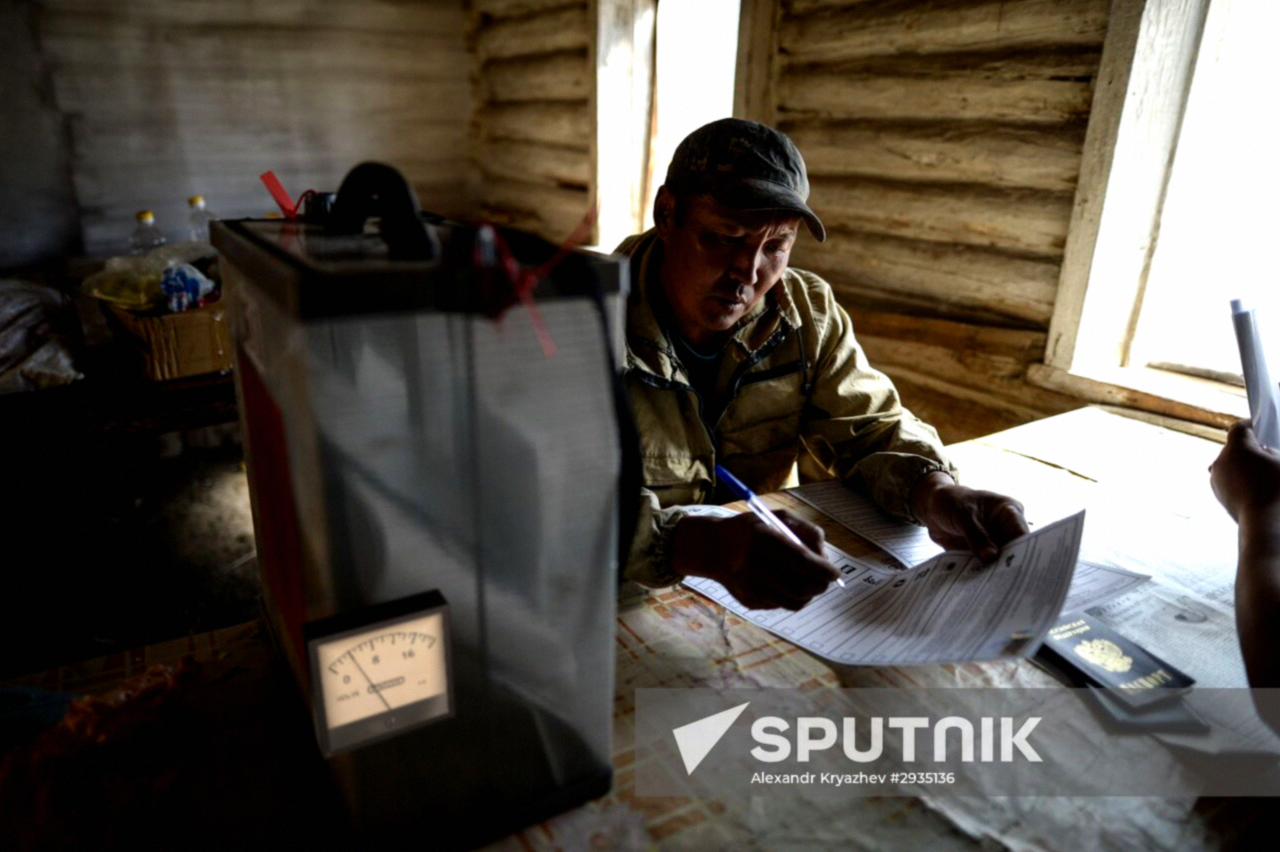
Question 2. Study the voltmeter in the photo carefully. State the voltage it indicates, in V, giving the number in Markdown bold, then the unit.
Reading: **4** V
